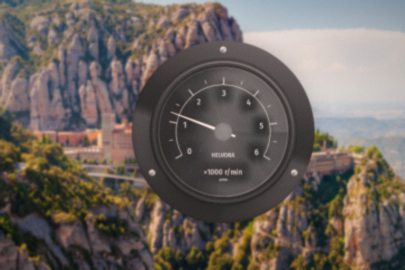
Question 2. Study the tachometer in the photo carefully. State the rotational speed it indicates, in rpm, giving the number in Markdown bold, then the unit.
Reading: **1250** rpm
